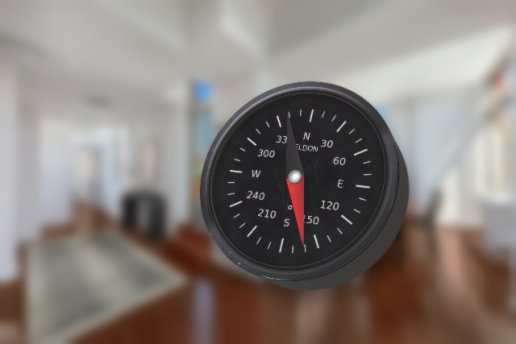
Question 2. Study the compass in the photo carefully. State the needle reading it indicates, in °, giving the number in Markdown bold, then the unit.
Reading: **160** °
